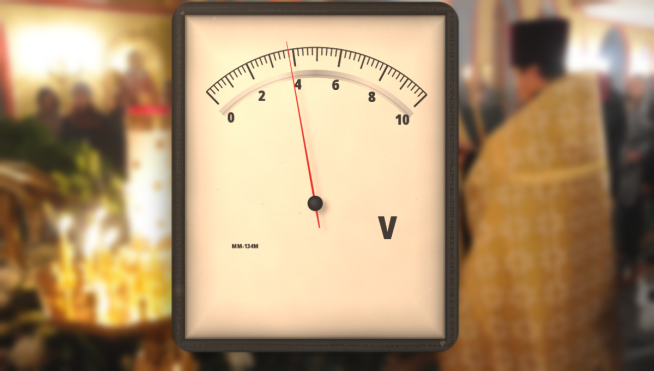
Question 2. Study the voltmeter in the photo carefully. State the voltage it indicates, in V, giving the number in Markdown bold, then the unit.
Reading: **3.8** V
